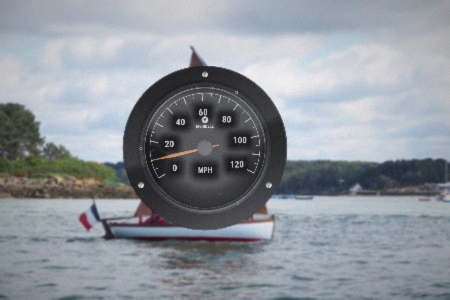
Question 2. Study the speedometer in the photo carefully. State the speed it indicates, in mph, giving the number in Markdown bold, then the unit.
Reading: **10** mph
